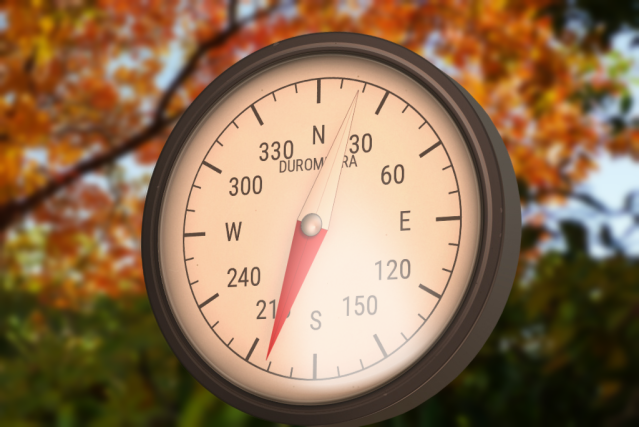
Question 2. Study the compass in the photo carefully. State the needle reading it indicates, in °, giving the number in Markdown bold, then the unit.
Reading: **200** °
